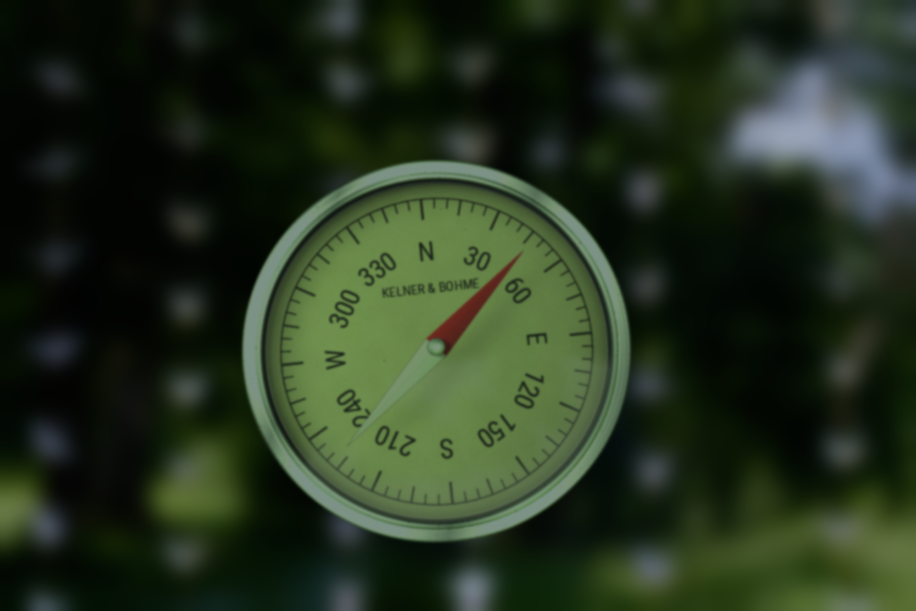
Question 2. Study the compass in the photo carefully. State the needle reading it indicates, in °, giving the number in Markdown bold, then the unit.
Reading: **47.5** °
